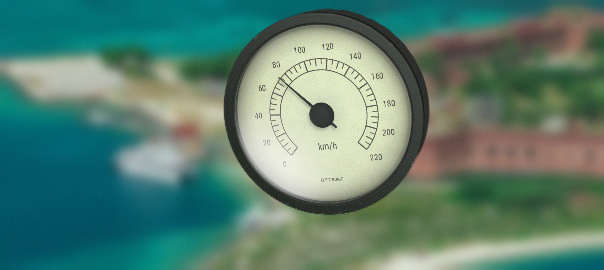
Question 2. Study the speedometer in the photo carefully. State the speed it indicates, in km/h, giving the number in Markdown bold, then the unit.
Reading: **75** km/h
